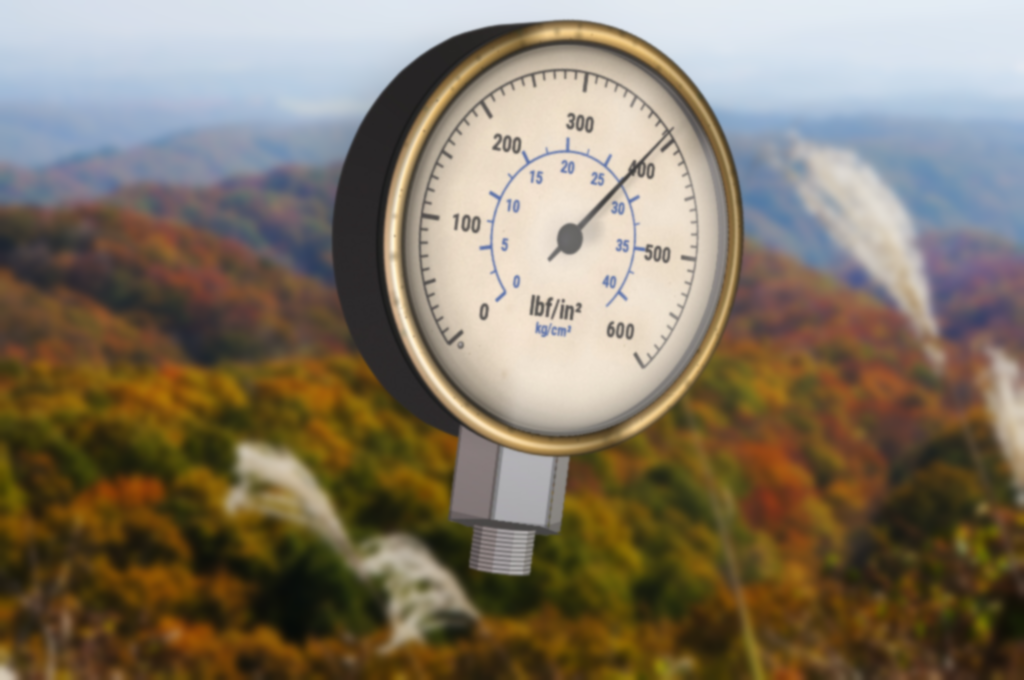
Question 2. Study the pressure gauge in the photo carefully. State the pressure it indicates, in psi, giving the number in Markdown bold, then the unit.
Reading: **390** psi
